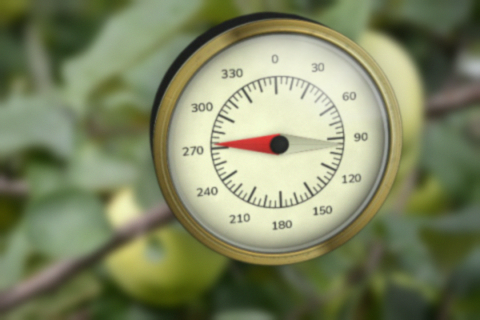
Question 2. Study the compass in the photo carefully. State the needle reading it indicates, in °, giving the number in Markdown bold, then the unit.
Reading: **275** °
